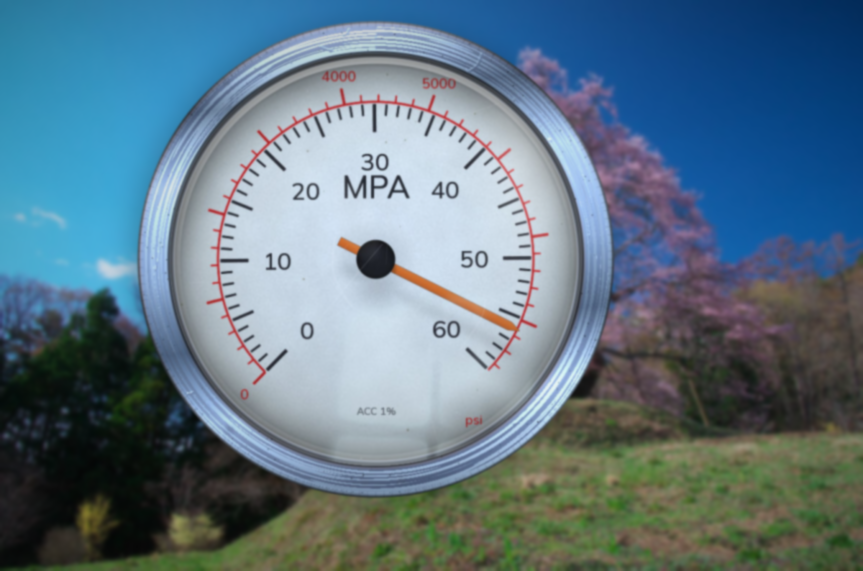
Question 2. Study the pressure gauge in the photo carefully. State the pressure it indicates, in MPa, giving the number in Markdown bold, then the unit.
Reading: **56** MPa
